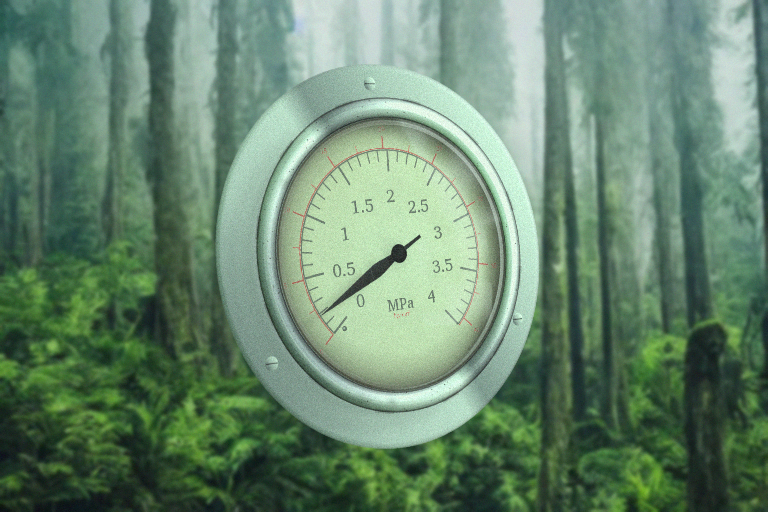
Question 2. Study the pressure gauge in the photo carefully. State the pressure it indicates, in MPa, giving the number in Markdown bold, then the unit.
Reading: **0.2** MPa
